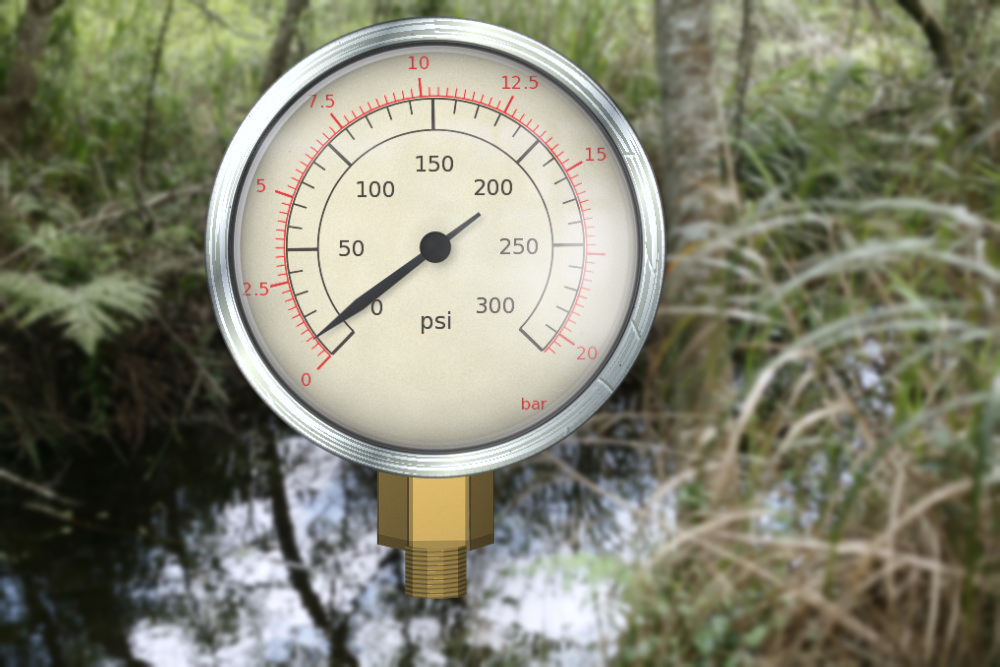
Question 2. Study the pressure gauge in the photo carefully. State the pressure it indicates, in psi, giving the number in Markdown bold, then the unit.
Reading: **10** psi
